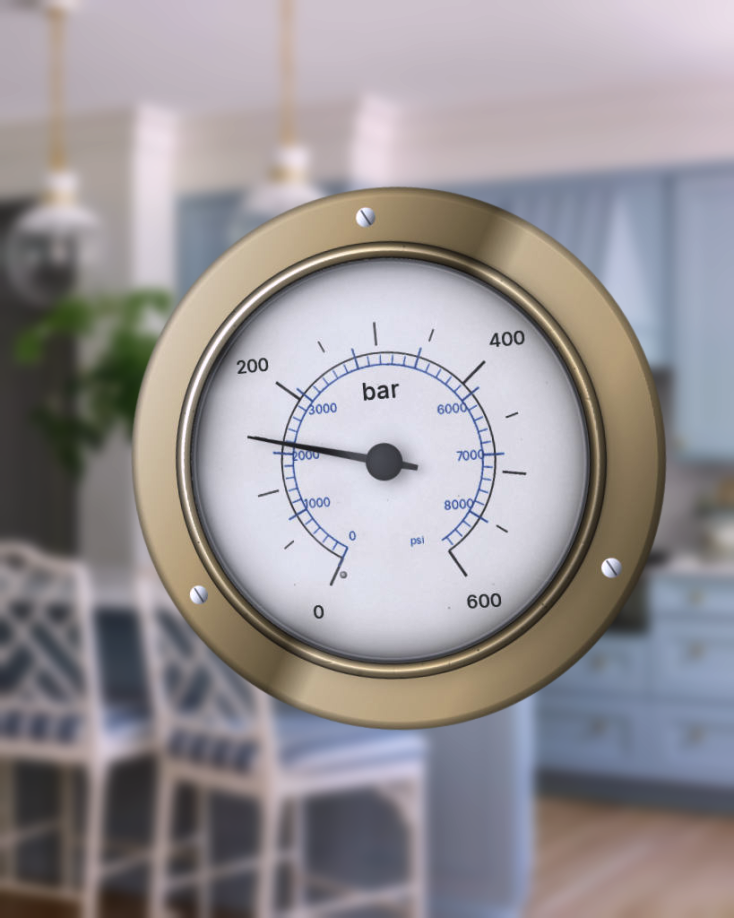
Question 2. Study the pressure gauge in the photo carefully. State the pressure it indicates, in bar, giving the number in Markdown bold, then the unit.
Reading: **150** bar
